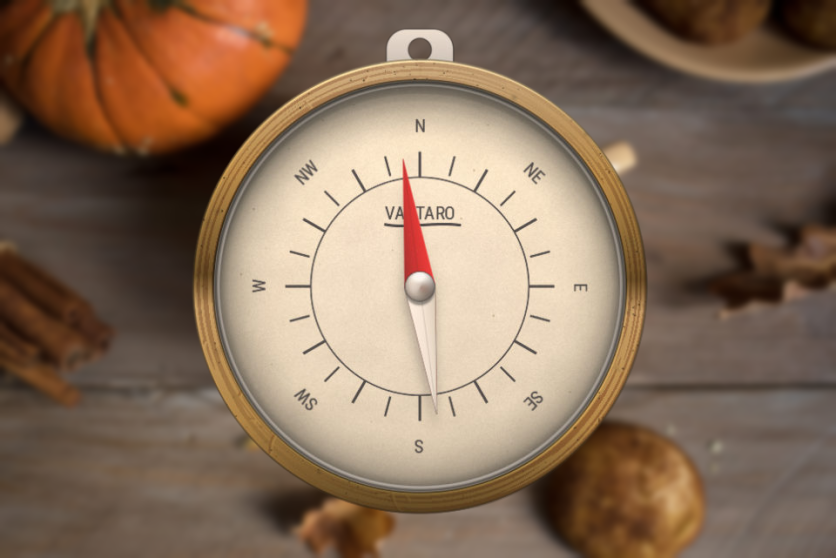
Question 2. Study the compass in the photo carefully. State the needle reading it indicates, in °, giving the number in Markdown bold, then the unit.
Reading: **352.5** °
